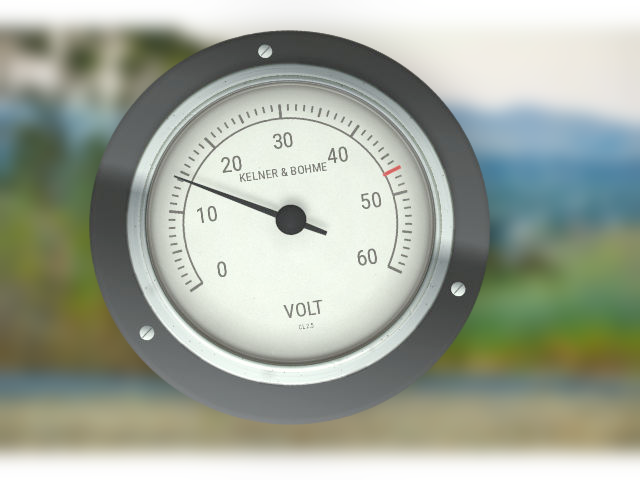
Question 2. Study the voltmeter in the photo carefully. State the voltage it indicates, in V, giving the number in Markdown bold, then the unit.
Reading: **14** V
